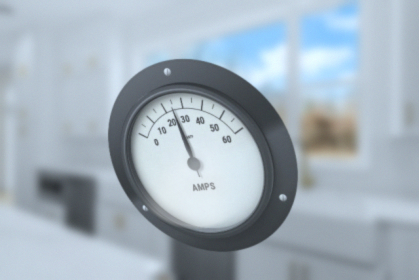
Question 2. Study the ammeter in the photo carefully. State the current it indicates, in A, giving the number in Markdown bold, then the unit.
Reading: **25** A
